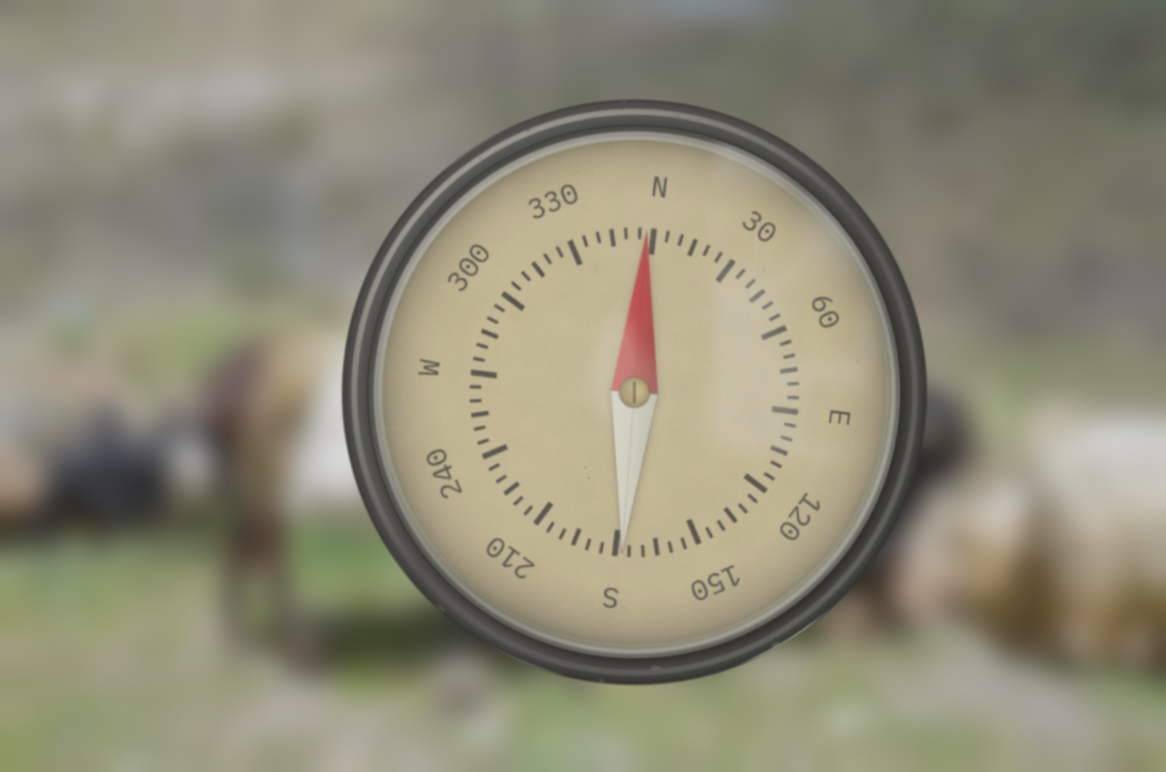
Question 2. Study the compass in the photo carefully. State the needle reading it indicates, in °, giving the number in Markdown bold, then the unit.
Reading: **357.5** °
